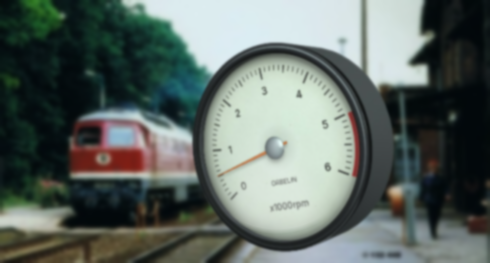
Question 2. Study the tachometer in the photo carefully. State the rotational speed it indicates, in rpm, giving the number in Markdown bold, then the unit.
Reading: **500** rpm
